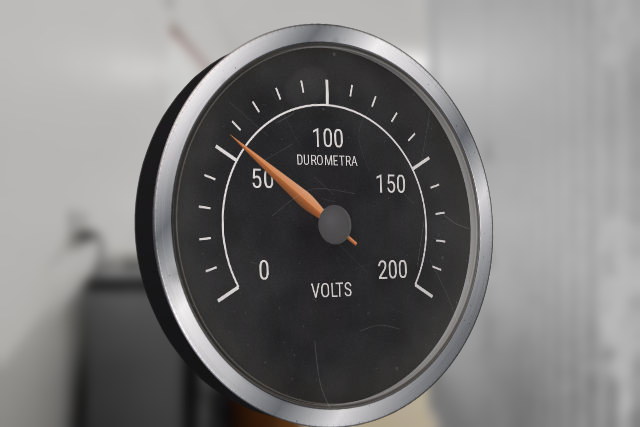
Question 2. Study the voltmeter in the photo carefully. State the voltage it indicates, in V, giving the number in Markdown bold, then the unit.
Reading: **55** V
